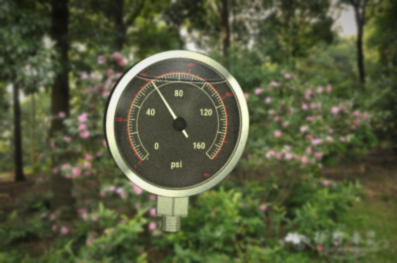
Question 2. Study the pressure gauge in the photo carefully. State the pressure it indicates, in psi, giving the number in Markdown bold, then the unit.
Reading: **60** psi
